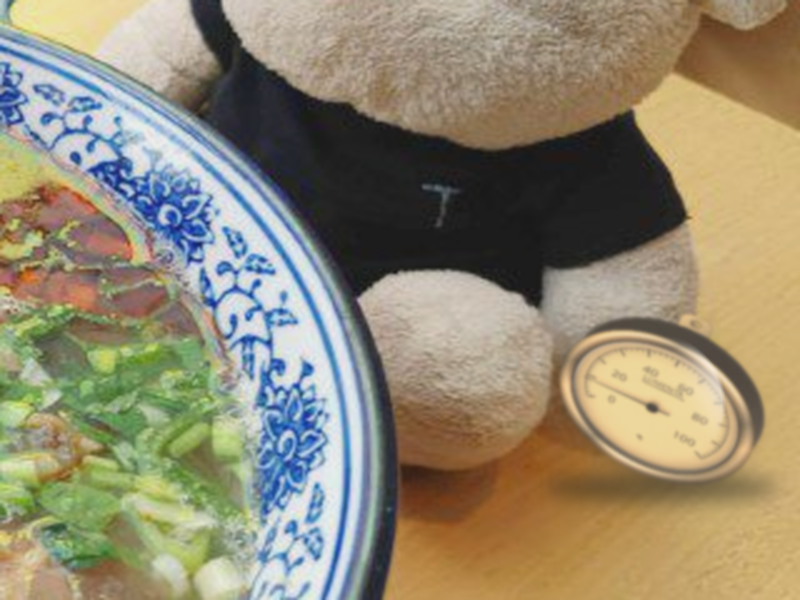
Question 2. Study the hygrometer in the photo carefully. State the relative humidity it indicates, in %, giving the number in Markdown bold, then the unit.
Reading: **10** %
